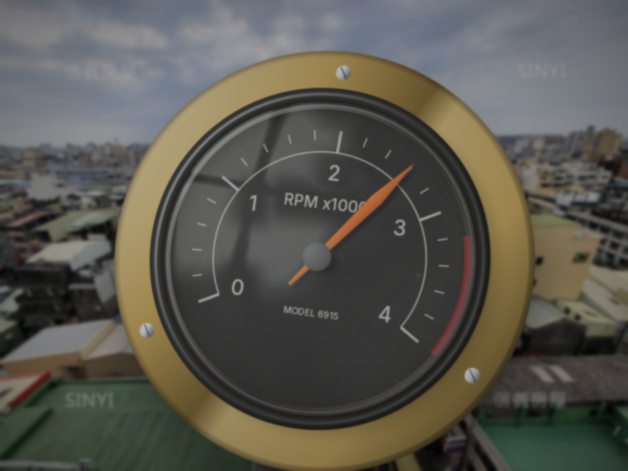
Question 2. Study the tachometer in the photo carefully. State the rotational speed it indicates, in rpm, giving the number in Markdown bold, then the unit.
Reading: **2600** rpm
